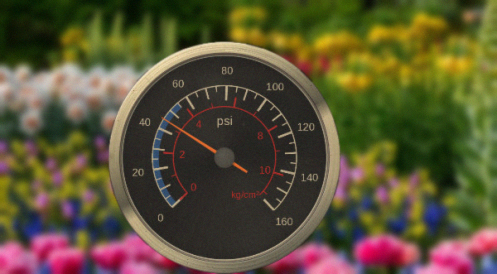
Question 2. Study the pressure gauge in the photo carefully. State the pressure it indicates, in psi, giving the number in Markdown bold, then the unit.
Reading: **45** psi
